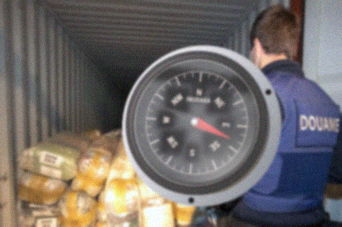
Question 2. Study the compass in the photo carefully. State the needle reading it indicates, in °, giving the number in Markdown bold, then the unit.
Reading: **110** °
